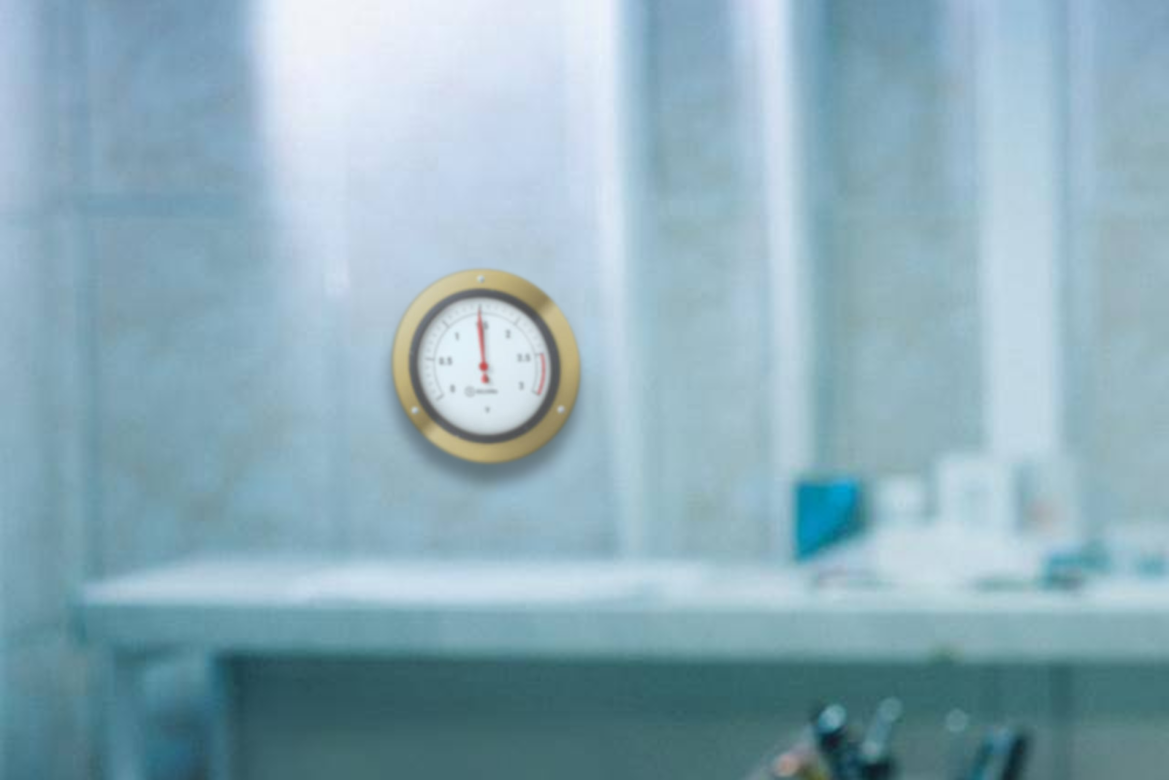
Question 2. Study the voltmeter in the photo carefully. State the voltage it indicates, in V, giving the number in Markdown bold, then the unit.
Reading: **1.5** V
